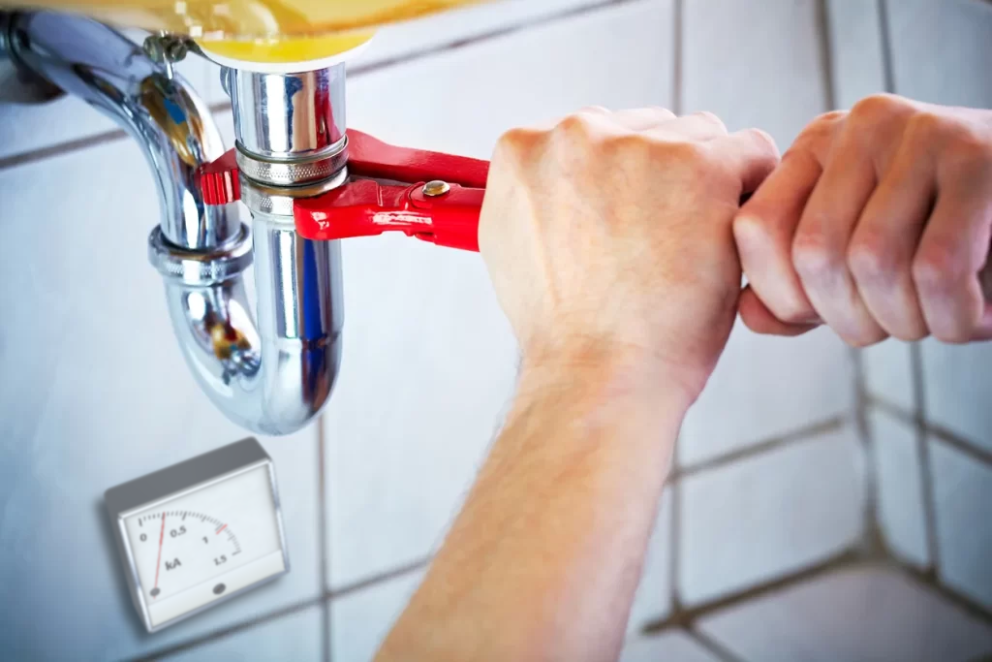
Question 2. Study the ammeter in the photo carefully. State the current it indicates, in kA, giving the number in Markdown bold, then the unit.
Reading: **0.25** kA
